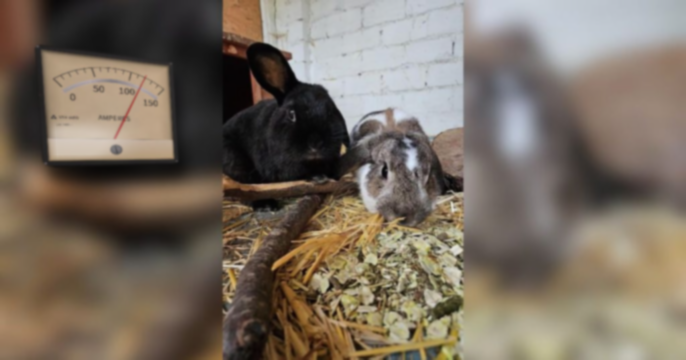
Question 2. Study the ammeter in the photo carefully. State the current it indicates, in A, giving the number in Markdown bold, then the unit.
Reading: **120** A
